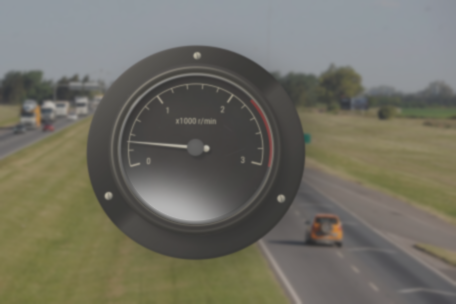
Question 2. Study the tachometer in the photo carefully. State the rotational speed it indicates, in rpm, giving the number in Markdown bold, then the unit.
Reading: **300** rpm
